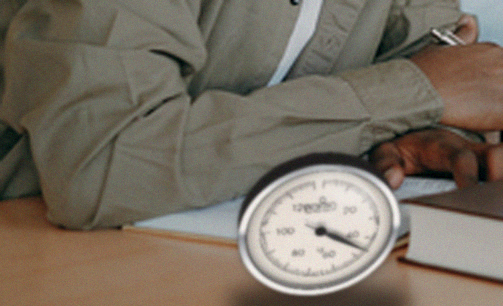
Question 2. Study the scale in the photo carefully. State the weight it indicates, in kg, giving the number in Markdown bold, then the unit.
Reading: **45** kg
